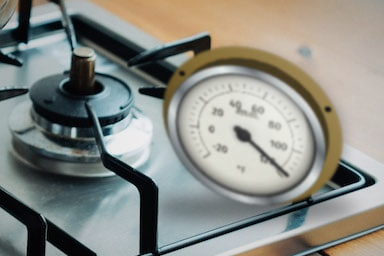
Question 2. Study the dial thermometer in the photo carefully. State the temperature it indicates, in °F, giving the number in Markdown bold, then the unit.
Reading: **116** °F
